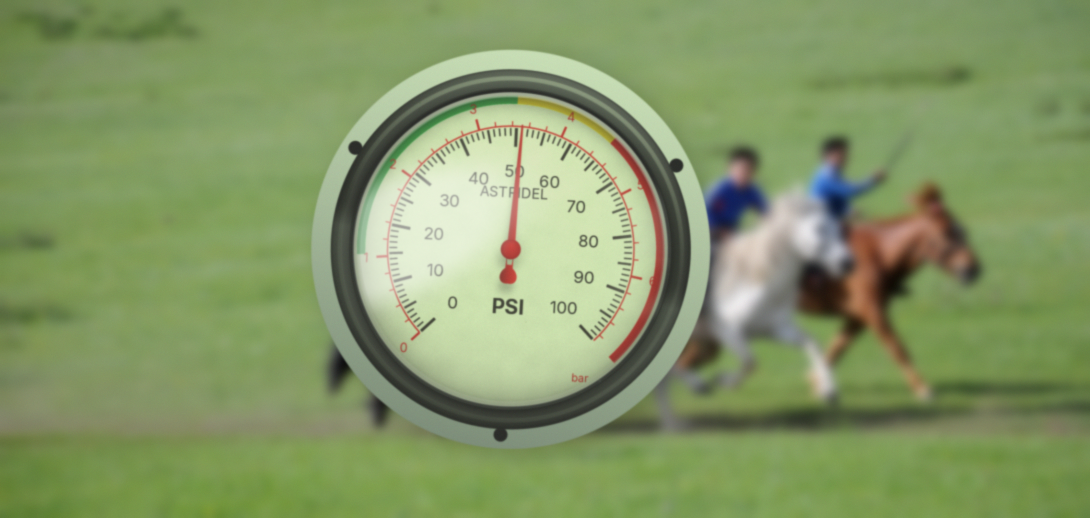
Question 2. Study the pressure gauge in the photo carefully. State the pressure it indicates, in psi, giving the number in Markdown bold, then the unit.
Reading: **51** psi
